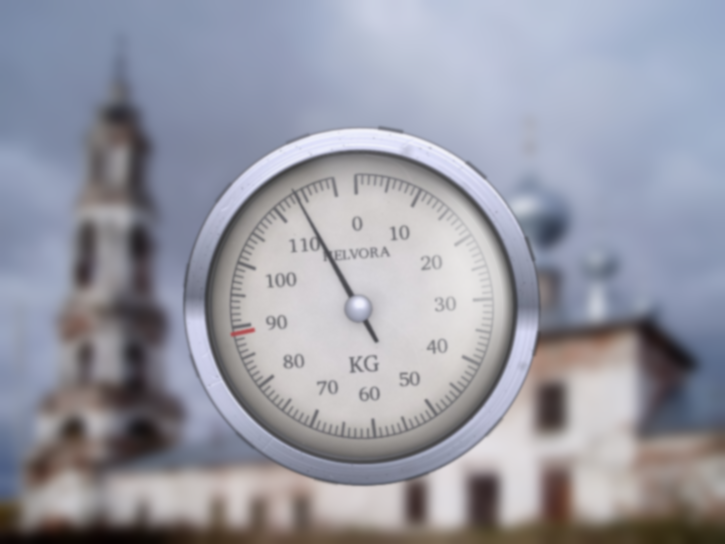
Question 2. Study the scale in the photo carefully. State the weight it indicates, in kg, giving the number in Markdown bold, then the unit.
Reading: **114** kg
